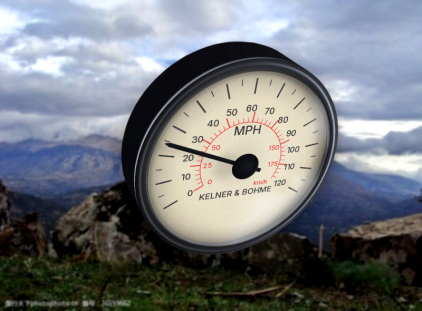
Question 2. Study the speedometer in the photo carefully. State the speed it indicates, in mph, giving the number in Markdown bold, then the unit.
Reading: **25** mph
